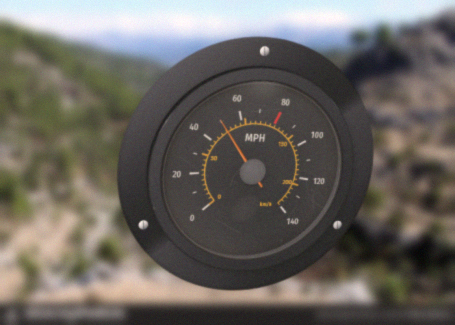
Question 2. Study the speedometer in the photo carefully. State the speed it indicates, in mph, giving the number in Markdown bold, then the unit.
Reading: **50** mph
